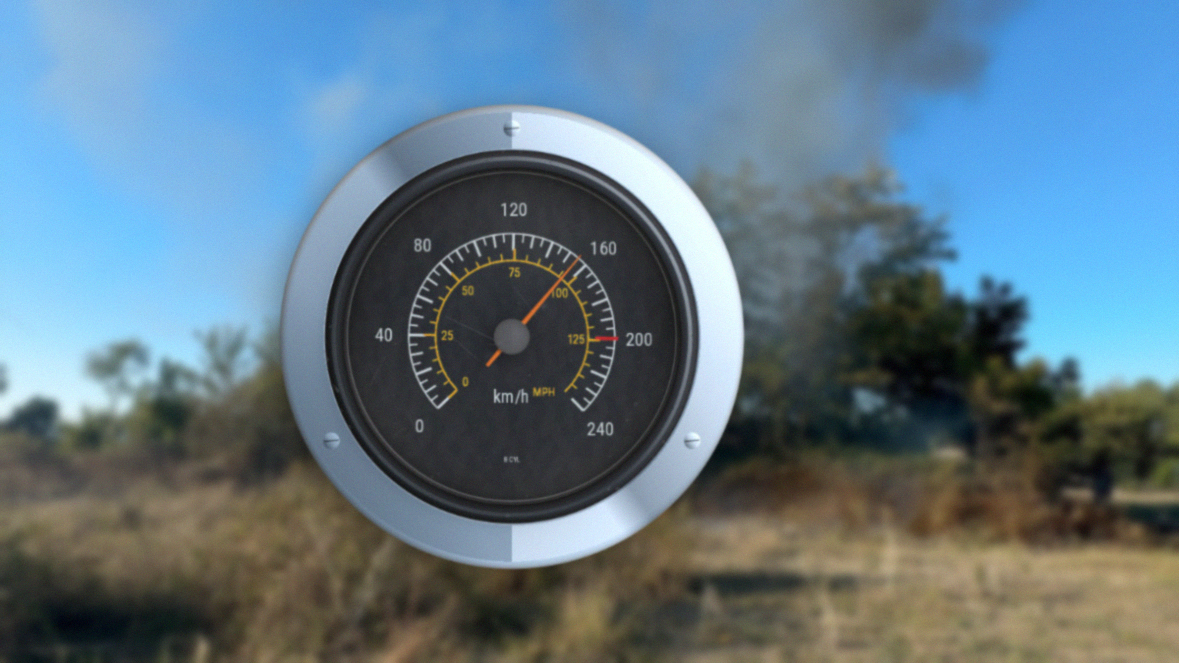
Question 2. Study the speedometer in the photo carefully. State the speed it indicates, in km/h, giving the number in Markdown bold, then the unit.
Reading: **155** km/h
